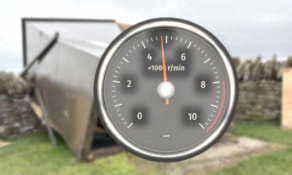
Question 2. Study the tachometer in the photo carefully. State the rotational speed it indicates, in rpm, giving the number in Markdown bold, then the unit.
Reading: **4800** rpm
